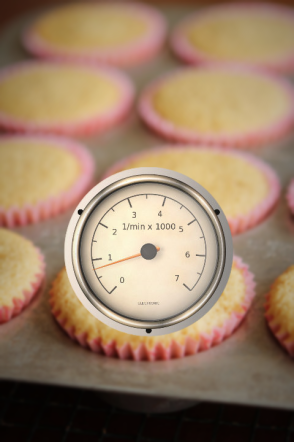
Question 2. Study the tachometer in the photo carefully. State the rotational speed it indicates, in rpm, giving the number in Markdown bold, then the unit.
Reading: **750** rpm
